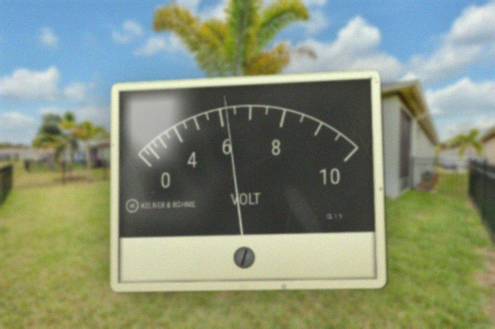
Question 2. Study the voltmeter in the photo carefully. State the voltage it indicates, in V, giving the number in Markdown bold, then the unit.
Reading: **6.25** V
